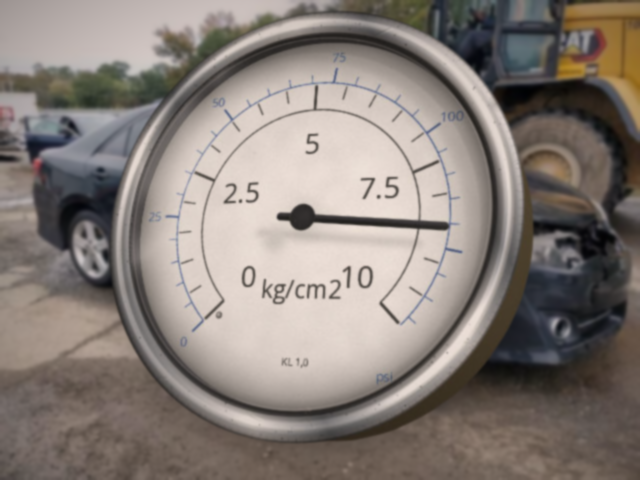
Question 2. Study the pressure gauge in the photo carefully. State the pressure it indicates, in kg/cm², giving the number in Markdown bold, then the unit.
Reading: **8.5** kg/cm²
